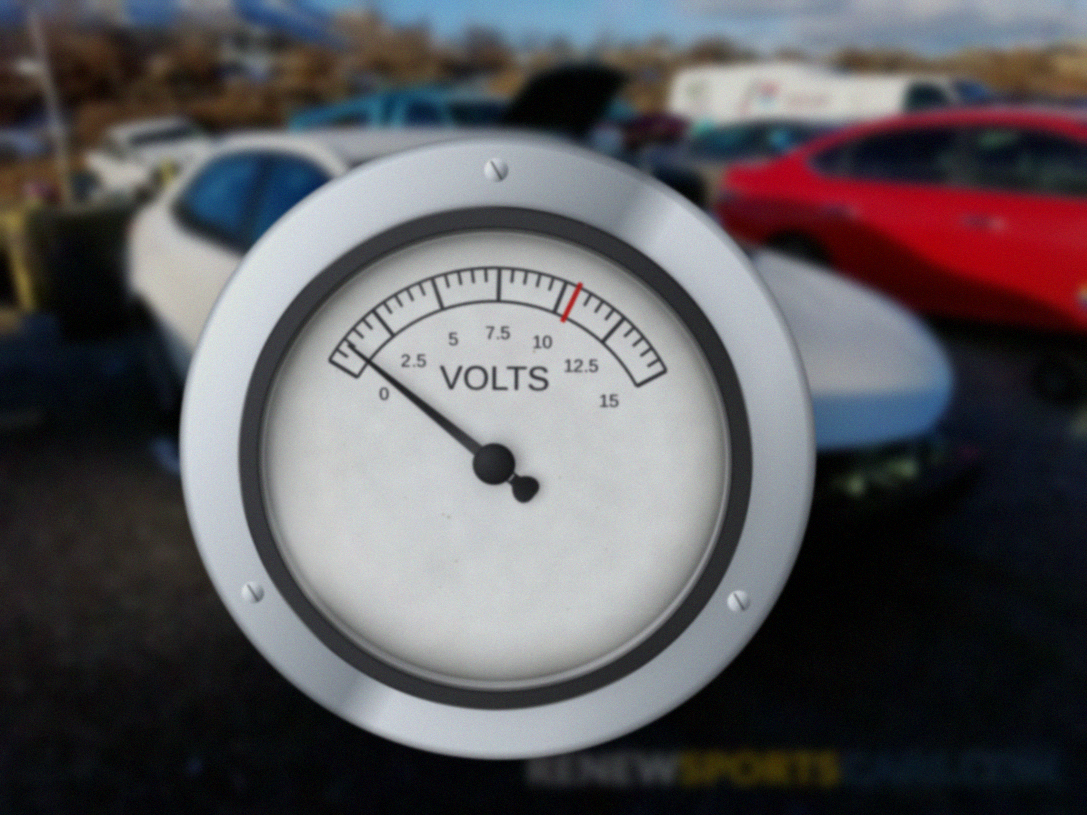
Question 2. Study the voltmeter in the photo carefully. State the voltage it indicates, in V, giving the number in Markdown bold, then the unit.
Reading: **1** V
